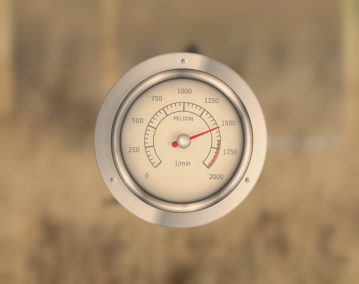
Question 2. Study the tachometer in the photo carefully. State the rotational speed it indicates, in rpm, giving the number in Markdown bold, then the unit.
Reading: **1500** rpm
